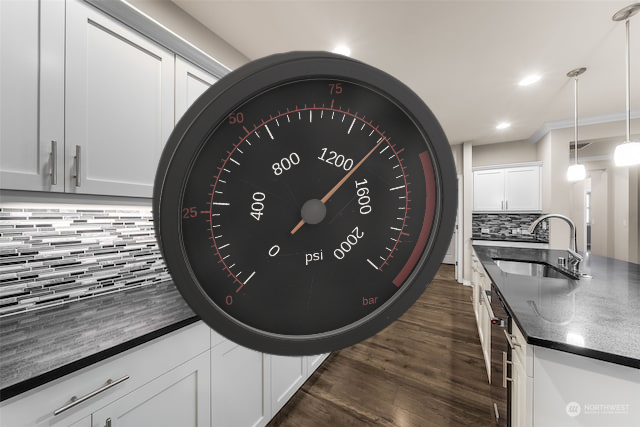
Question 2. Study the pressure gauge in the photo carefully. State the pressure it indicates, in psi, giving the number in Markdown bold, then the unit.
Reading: **1350** psi
